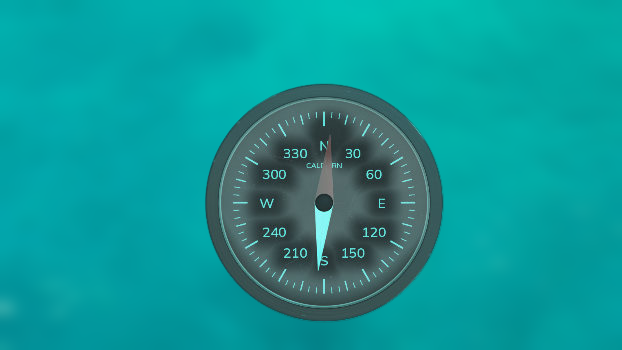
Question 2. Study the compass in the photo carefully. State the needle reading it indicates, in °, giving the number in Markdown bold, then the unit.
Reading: **5** °
